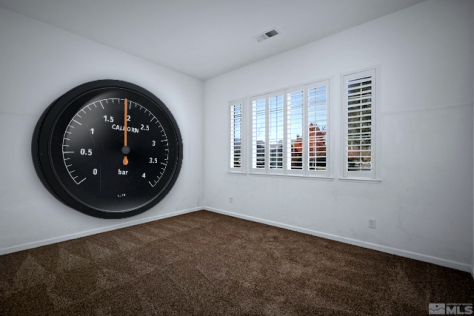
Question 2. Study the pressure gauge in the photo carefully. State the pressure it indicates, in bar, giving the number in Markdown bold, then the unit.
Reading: **1.9** bar
